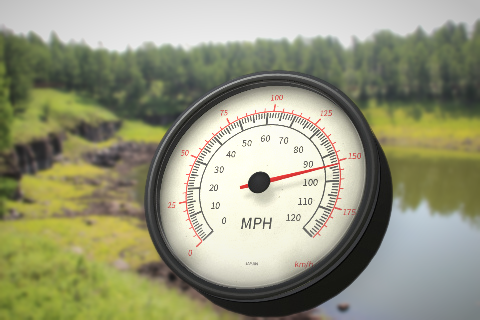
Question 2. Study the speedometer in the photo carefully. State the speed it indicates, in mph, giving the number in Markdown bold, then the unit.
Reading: **95** mph
